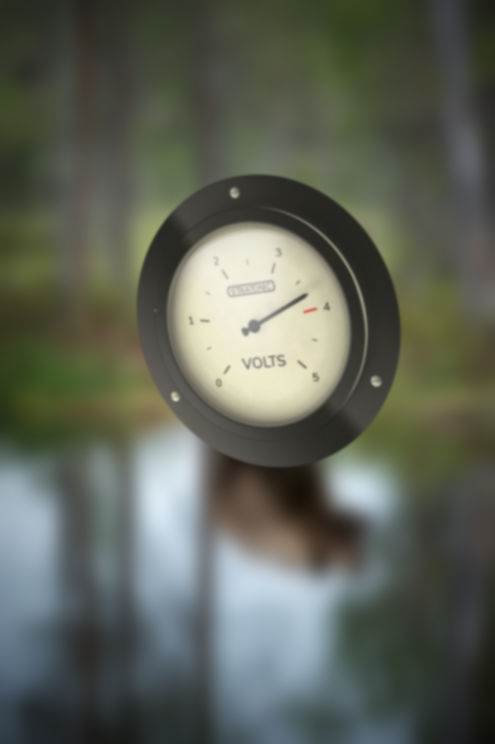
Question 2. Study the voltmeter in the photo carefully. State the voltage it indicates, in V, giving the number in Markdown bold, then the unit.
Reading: **3.75** V
